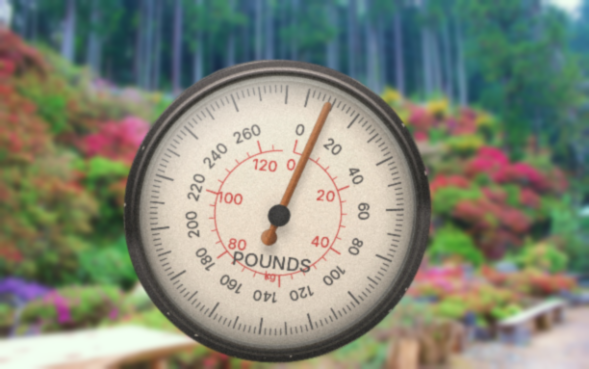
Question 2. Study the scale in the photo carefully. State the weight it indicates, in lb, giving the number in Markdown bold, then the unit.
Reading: **8** lb
